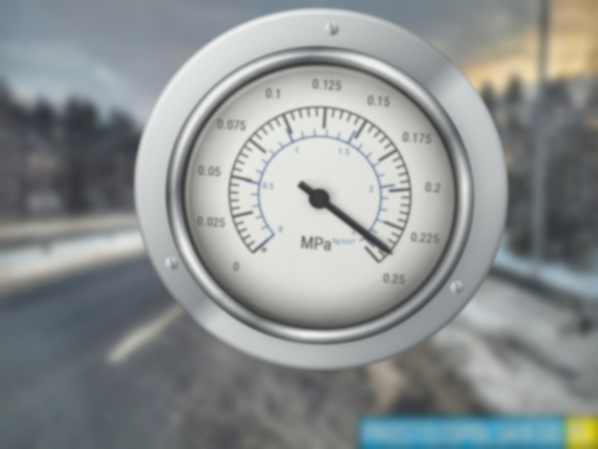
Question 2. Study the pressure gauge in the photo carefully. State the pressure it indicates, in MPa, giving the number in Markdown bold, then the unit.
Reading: **0.24** MPa
